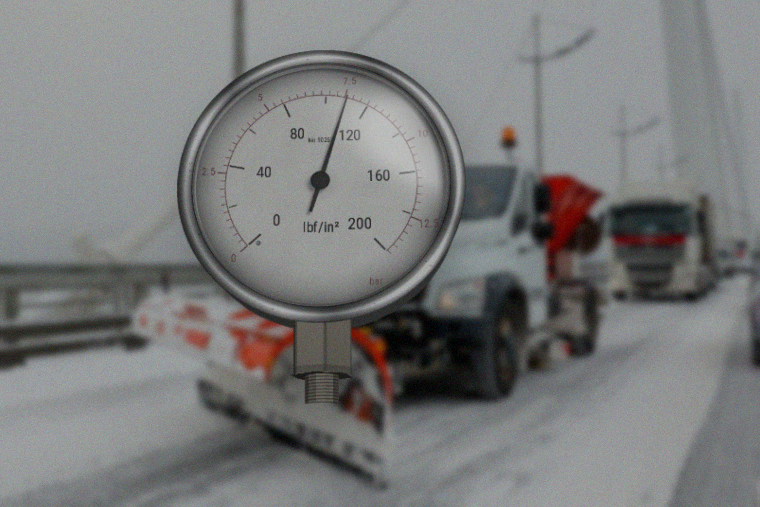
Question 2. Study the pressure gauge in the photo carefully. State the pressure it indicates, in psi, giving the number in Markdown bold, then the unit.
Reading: **110** psi
